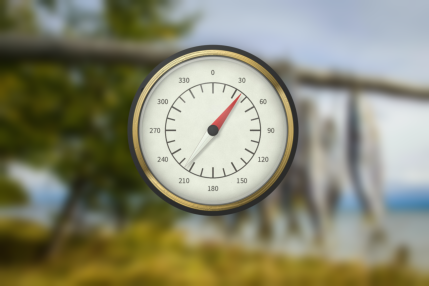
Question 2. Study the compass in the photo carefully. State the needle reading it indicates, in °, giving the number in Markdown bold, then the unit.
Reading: **37.5** °
